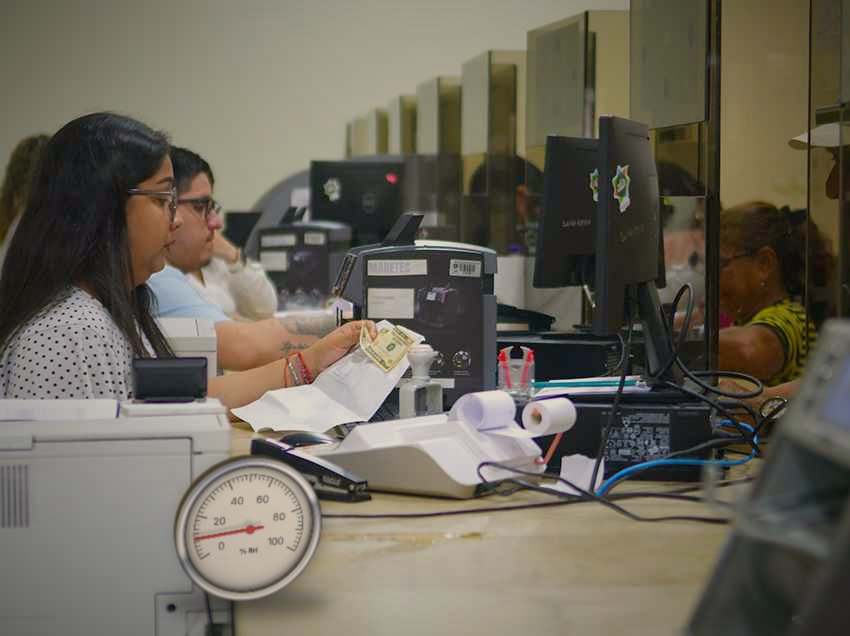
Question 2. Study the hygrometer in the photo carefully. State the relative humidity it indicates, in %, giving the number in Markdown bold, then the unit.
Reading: **10** %
